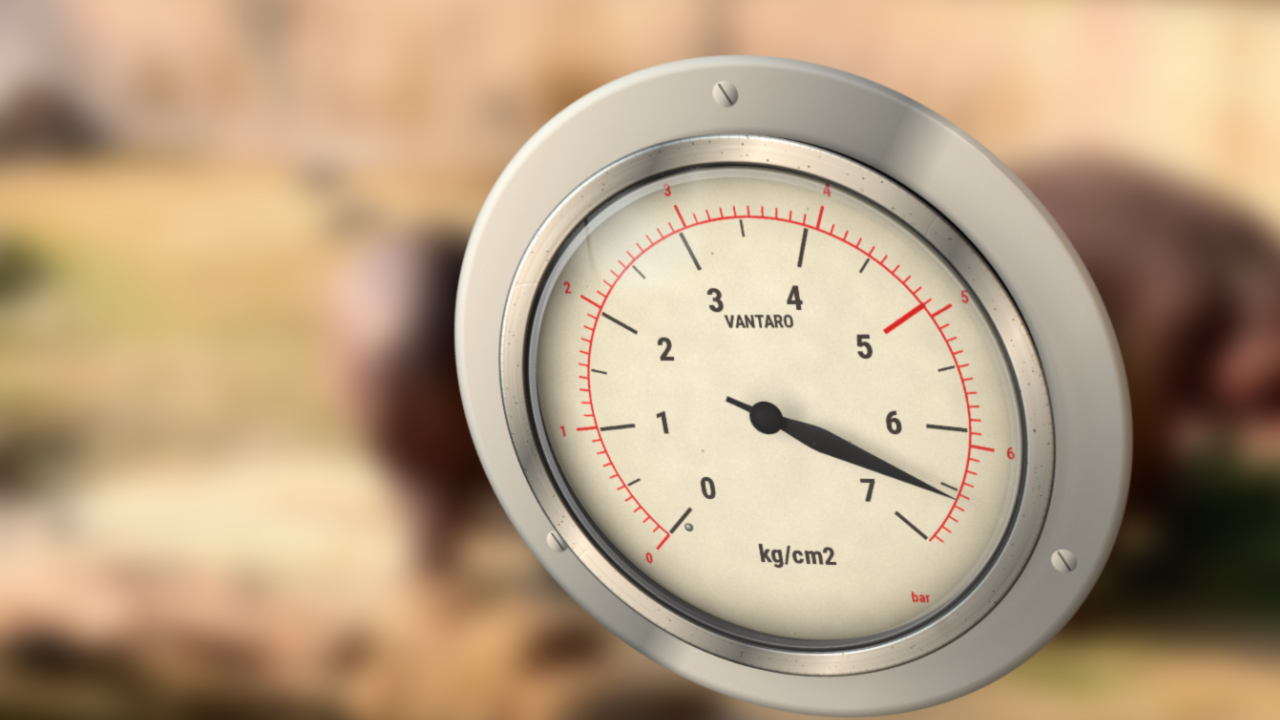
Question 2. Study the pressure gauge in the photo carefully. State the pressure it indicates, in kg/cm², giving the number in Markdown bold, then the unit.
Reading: **6.5** kg/cm²
